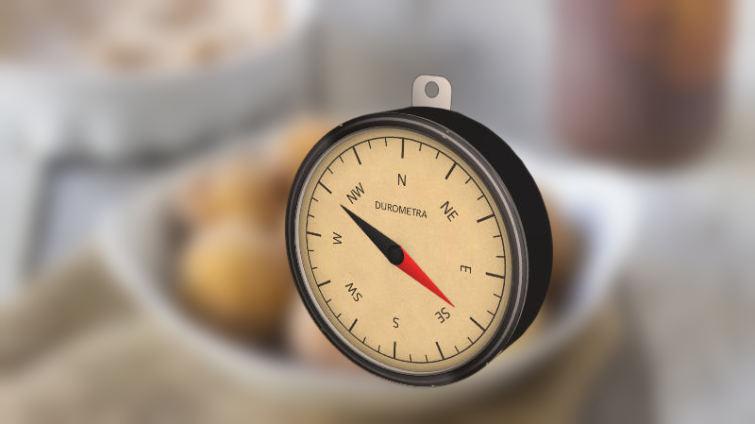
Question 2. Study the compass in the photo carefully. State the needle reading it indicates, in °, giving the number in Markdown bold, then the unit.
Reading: **120** °
